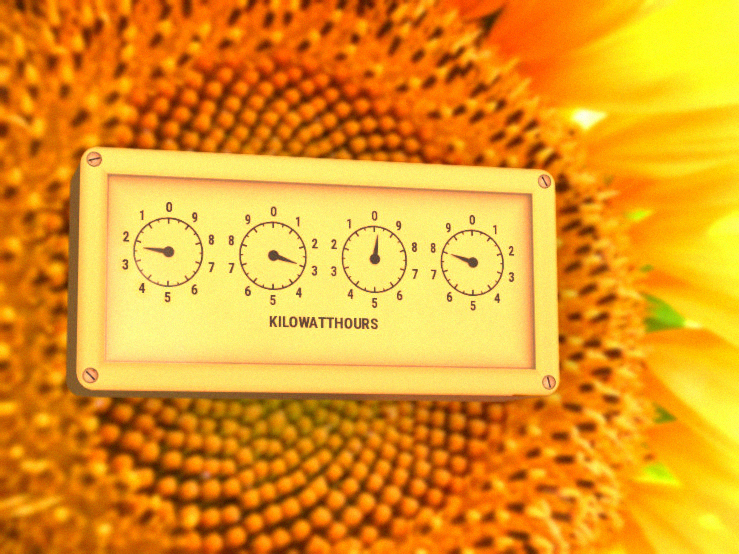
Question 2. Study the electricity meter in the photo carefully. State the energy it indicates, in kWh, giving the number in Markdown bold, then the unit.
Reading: **2298** kWh
